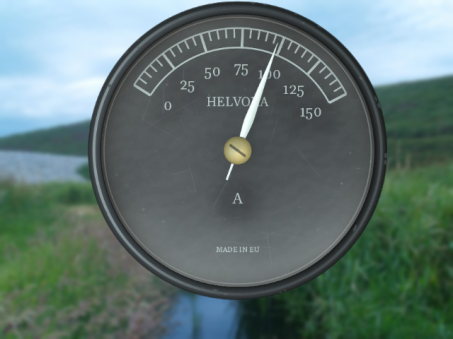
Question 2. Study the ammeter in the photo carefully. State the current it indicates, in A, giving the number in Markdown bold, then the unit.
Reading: **97.5** A
